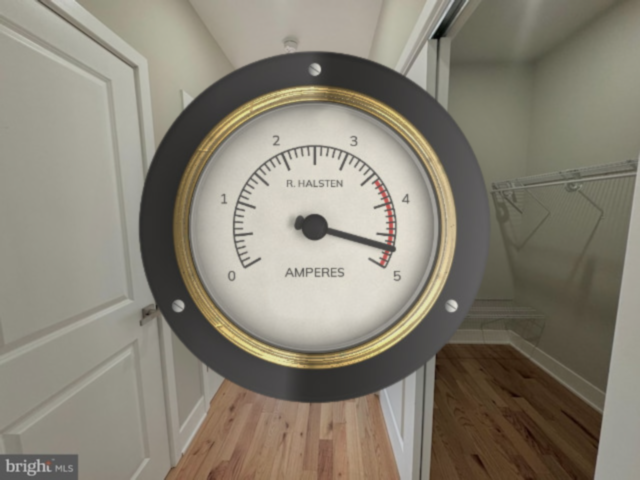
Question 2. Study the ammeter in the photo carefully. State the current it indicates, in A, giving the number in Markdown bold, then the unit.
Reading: **4.7** A
